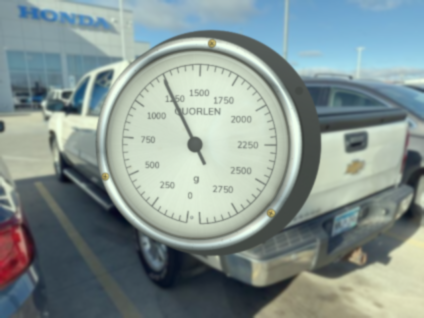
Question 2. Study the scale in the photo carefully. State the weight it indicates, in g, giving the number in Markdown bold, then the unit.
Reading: **1250** g
